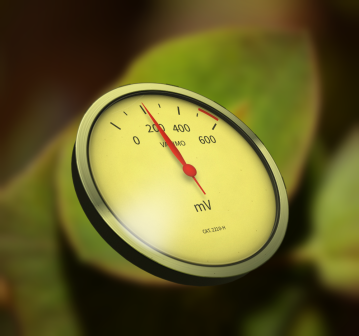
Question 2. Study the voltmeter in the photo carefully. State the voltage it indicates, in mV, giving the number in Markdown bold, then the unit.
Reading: **200** mV
